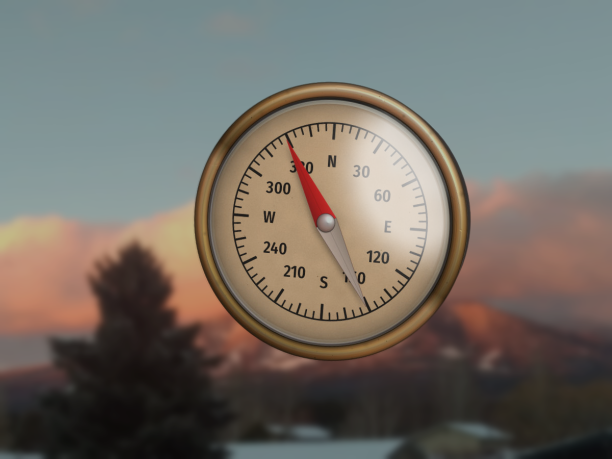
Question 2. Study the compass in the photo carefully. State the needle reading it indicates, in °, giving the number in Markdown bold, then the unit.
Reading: **330** °
